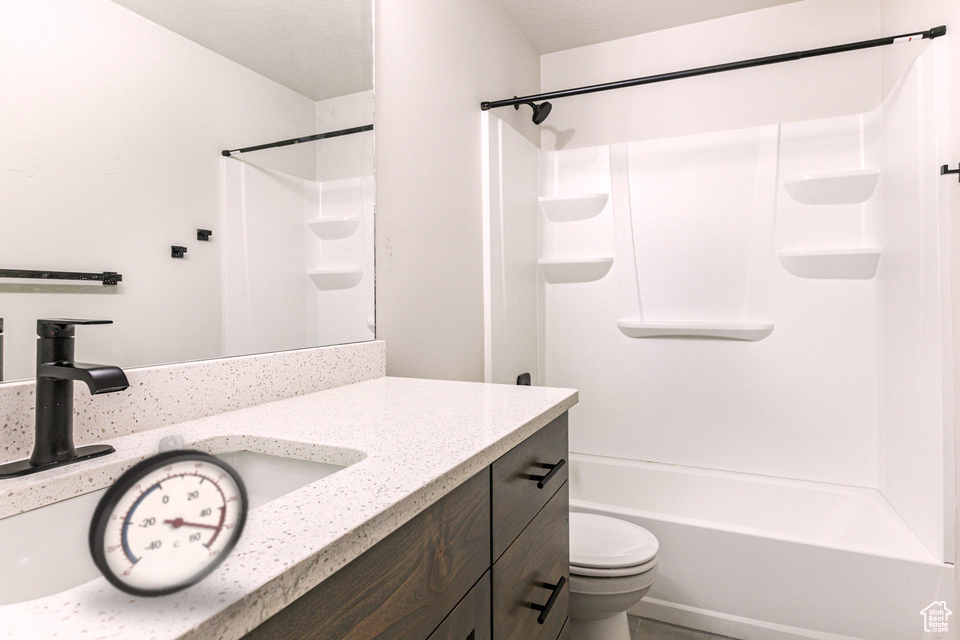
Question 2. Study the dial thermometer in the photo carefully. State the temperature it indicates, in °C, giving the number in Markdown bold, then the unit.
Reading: **50** °C
